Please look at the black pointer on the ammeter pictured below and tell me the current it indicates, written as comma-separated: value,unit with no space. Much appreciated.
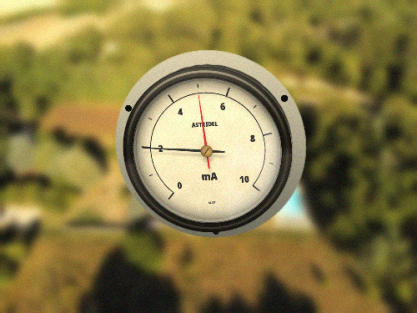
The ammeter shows 2,mA
